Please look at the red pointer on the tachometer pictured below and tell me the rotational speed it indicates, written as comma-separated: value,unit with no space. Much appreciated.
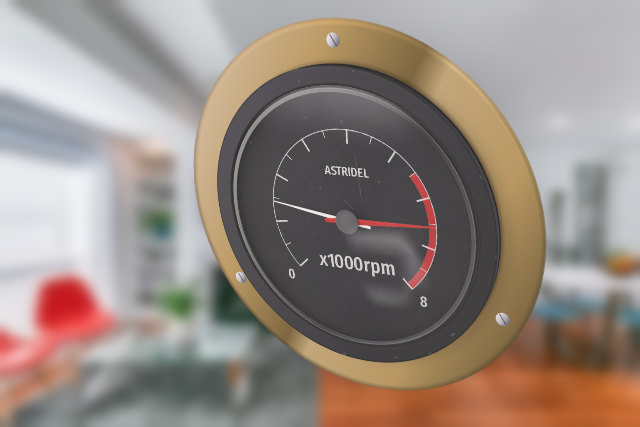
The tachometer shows 6500,rpm
